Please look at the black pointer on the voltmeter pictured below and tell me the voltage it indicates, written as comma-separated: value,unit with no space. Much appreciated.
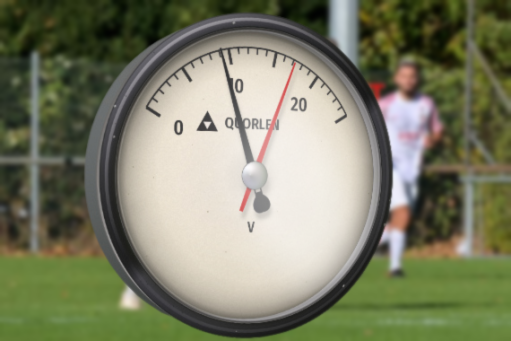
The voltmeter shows 9,V
